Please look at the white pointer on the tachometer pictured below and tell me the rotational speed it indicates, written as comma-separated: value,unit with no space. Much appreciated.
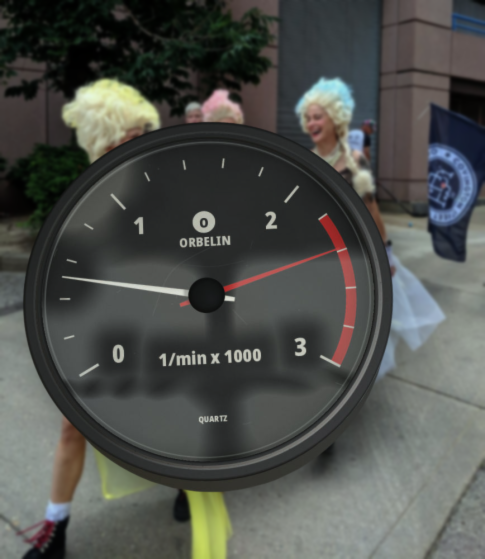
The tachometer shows 500,rpm
